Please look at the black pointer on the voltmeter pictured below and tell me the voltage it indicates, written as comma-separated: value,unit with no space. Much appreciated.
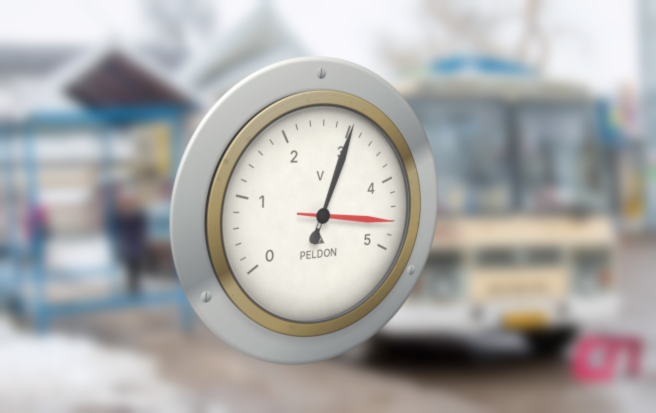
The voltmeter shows 3,V
